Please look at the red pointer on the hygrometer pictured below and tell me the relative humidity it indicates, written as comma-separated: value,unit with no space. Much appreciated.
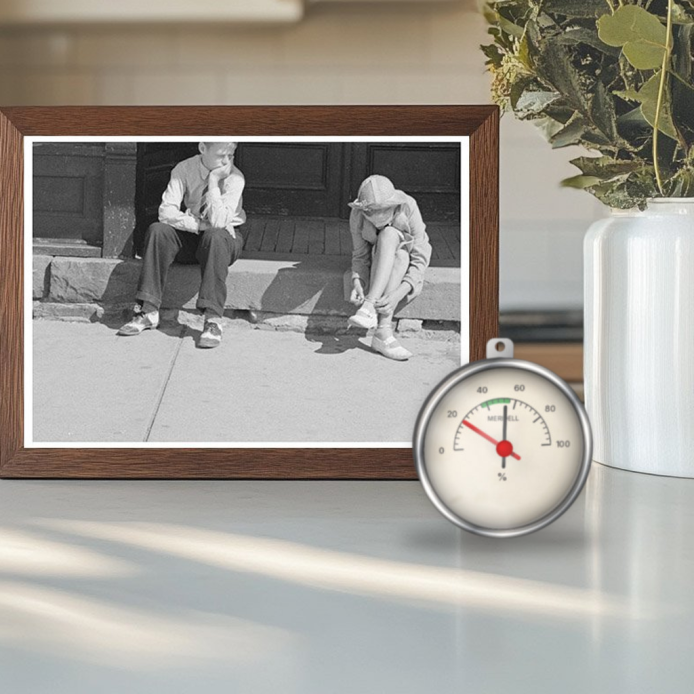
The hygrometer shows 20,%
